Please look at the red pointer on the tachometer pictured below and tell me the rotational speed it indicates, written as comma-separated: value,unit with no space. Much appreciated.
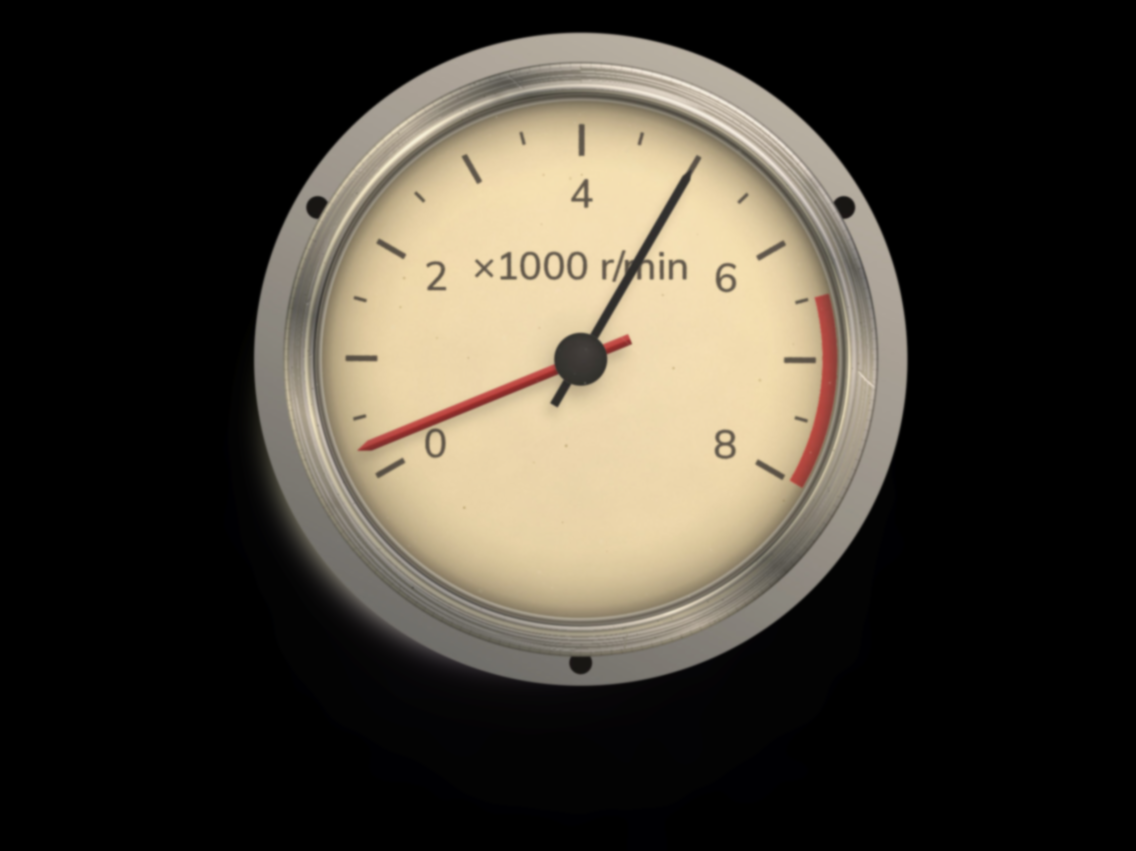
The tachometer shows 250,rpm
